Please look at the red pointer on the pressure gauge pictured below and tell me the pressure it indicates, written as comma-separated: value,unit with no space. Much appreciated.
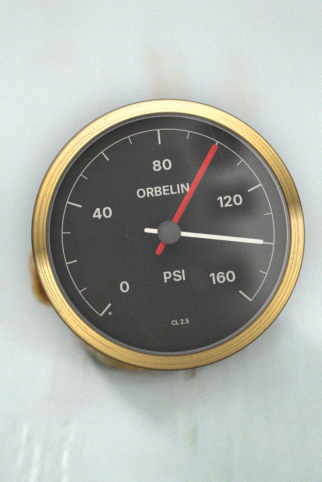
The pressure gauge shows 100,psi
